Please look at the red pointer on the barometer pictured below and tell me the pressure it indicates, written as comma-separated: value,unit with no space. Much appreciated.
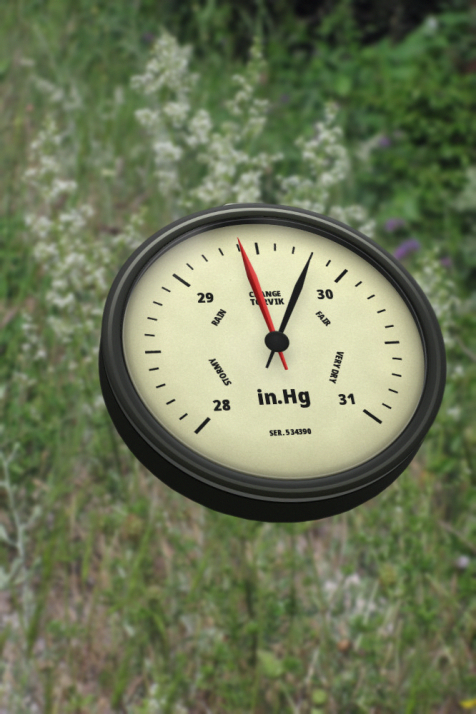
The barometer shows 29.4,inHg
